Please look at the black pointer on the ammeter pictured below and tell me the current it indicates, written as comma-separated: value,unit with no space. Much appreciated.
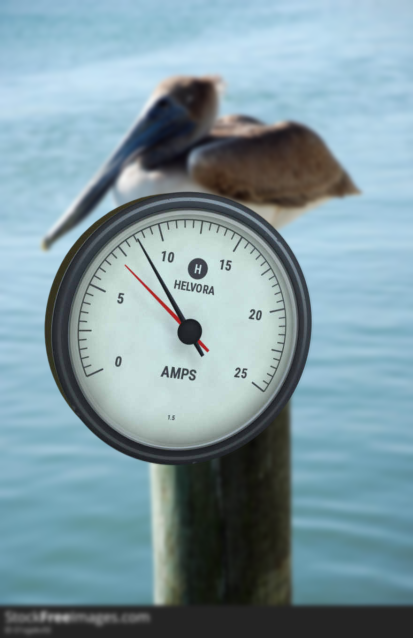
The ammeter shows 8.5,A
